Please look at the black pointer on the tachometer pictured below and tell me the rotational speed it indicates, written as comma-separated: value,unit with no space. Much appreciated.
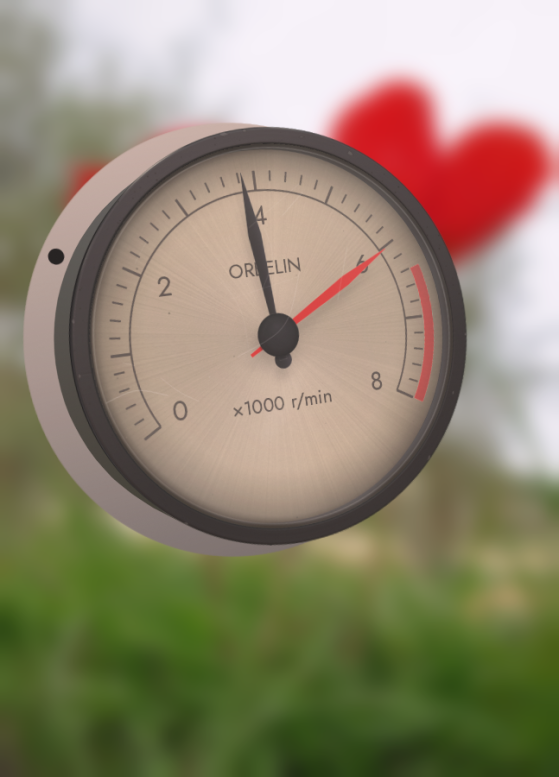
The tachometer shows 3800,rpm
